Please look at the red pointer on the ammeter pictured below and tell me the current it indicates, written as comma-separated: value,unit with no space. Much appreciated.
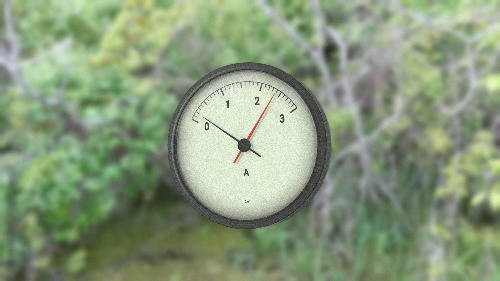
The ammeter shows 2.4,A
